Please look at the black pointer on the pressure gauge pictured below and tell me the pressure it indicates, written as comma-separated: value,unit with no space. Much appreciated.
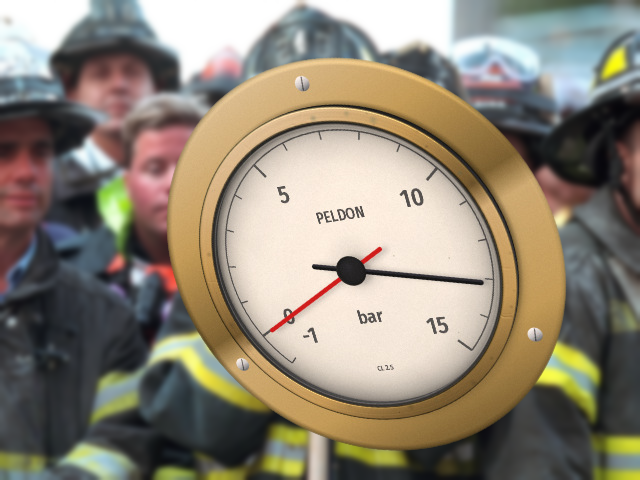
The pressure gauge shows 13,bar
